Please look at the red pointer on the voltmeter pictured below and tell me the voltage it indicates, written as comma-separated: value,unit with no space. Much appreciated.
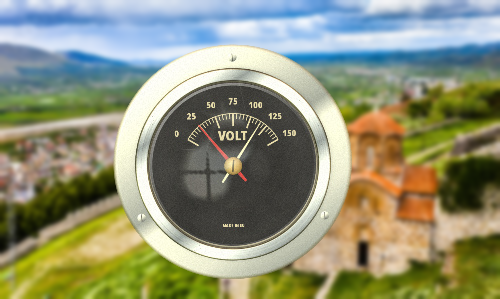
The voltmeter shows 25,V
